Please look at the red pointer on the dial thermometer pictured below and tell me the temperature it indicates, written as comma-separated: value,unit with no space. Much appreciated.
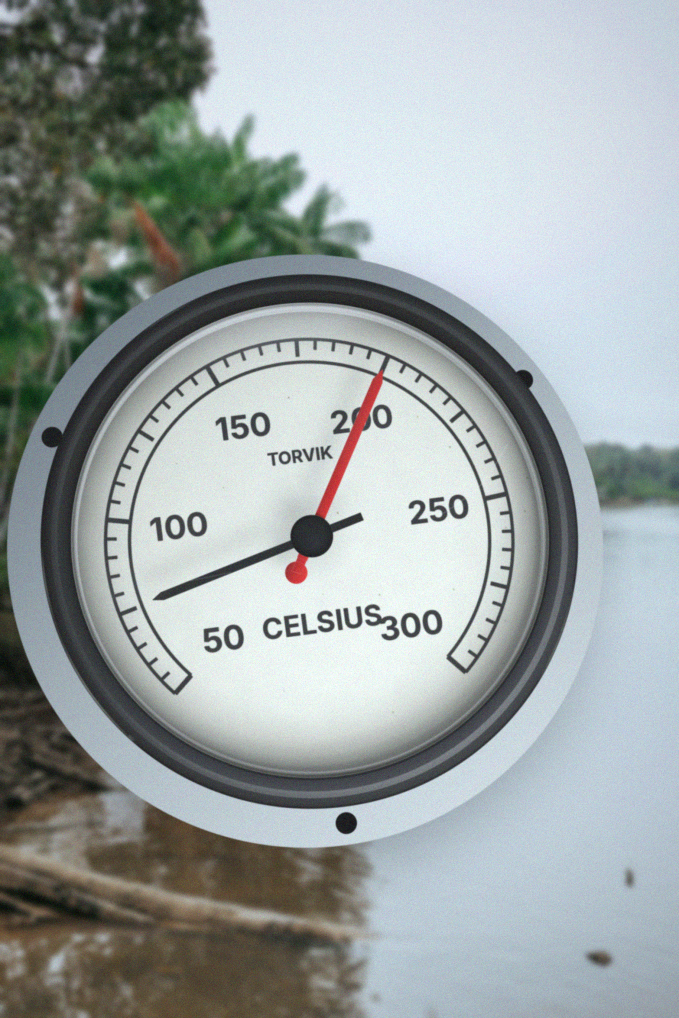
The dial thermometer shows 200,°C
